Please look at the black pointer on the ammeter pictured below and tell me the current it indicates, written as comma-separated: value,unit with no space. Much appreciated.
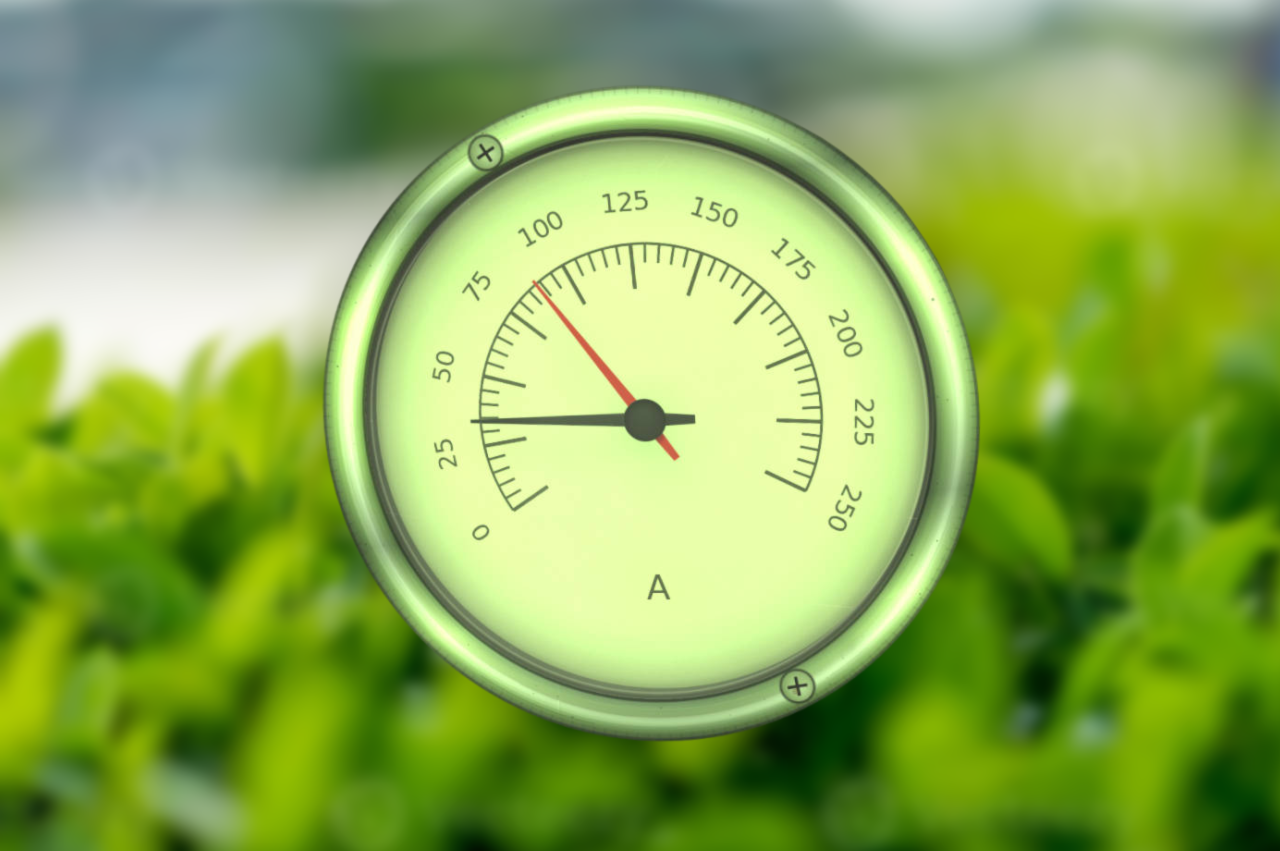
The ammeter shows 35,A
